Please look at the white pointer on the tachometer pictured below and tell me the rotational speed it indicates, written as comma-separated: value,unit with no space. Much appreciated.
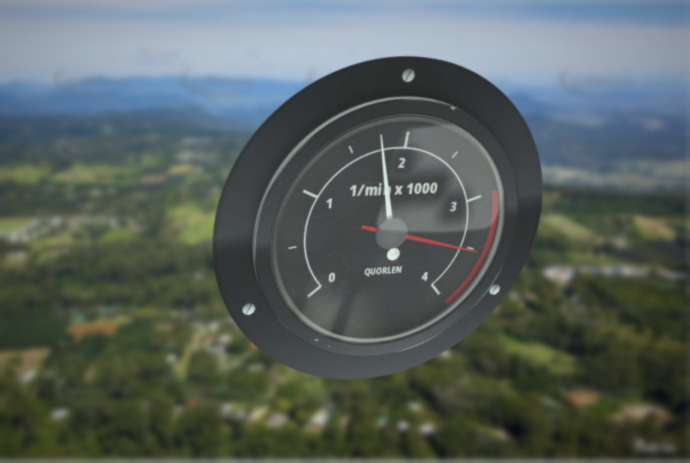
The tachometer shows 1750,rpm
